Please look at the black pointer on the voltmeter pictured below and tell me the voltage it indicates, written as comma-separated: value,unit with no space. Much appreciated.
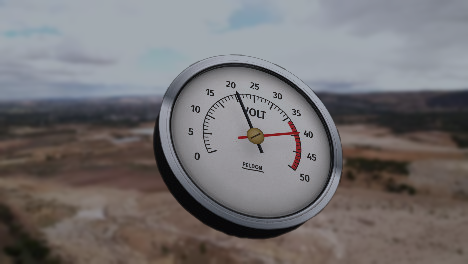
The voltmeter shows 20,V
